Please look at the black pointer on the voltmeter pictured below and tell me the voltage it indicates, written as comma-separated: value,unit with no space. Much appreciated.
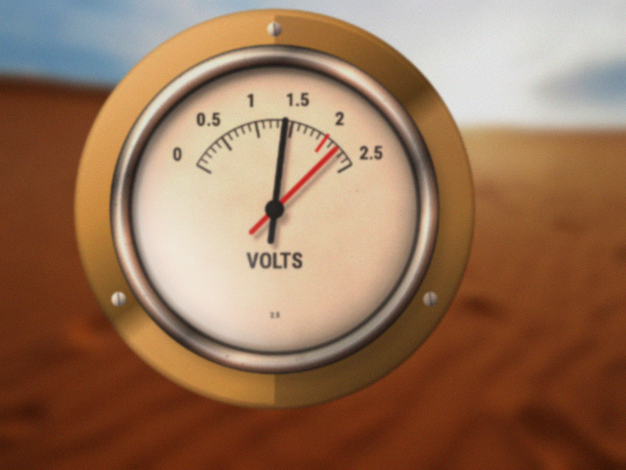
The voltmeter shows 1.4,V
